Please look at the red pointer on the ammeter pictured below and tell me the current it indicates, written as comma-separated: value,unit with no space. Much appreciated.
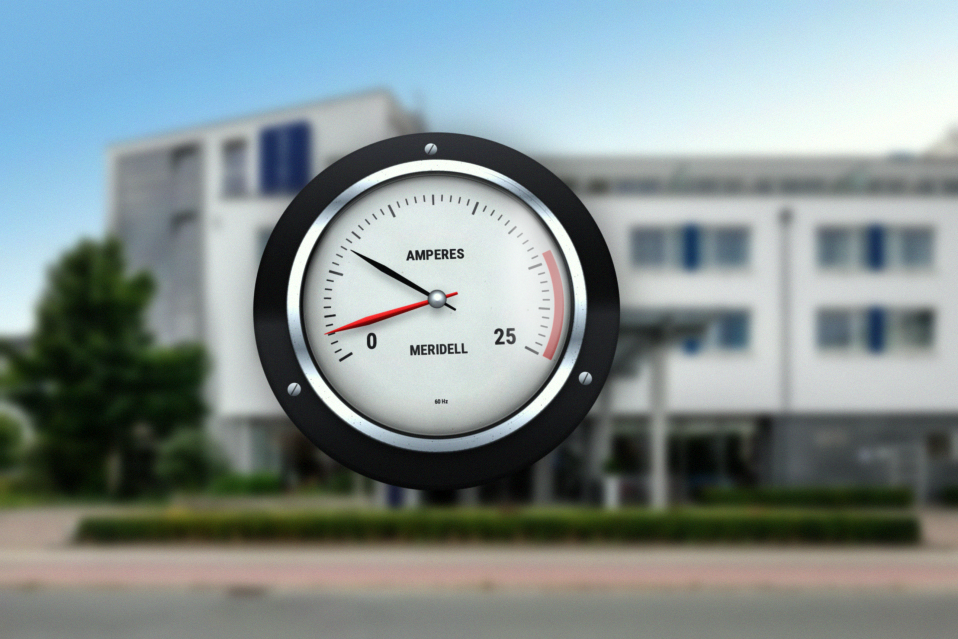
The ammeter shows 1.5,A
